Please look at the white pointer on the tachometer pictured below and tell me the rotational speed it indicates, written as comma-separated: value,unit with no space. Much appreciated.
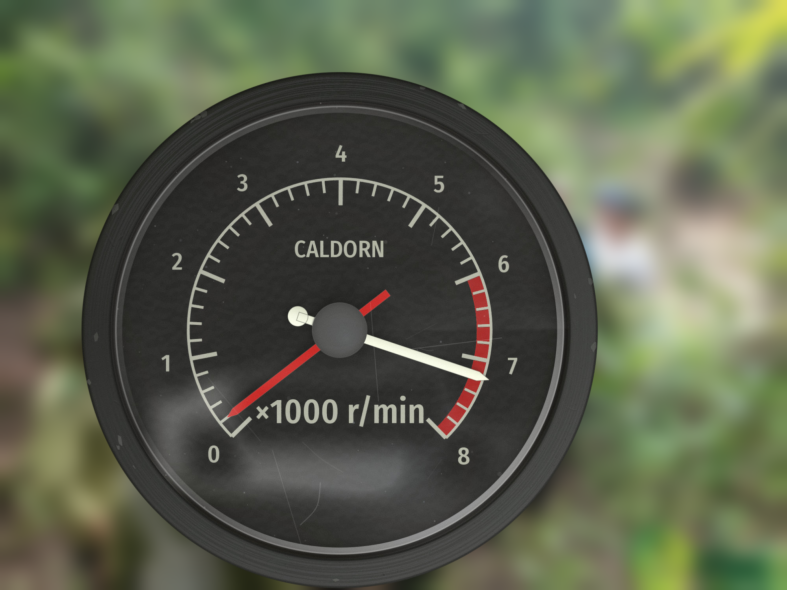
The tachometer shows 7200,rpm
